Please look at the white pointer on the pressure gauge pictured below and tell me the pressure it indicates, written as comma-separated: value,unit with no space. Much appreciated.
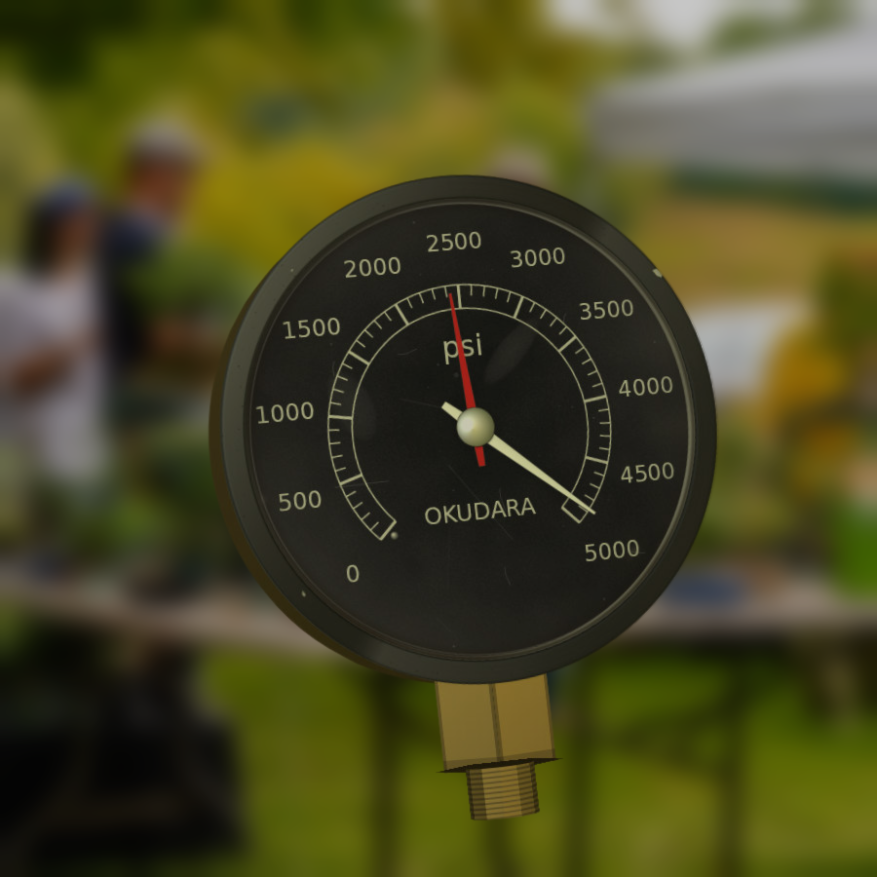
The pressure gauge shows 4900,psi
